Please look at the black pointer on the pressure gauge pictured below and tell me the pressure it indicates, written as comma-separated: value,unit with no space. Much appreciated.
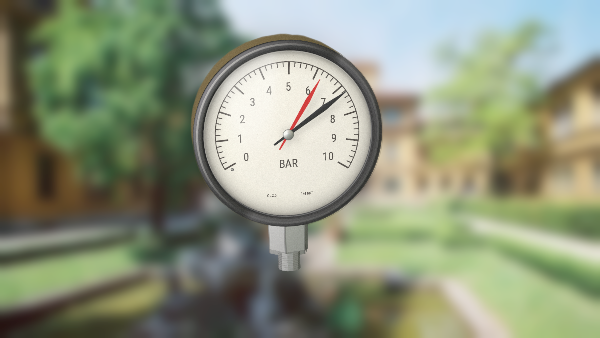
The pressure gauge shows 7.2,bar
